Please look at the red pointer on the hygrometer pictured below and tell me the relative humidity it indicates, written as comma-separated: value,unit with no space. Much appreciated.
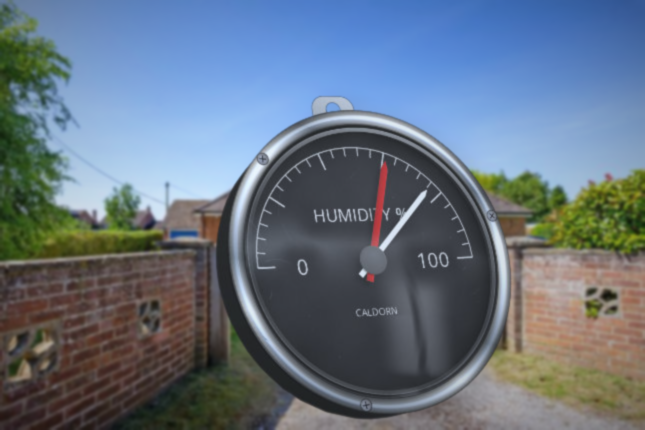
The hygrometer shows 60,%
